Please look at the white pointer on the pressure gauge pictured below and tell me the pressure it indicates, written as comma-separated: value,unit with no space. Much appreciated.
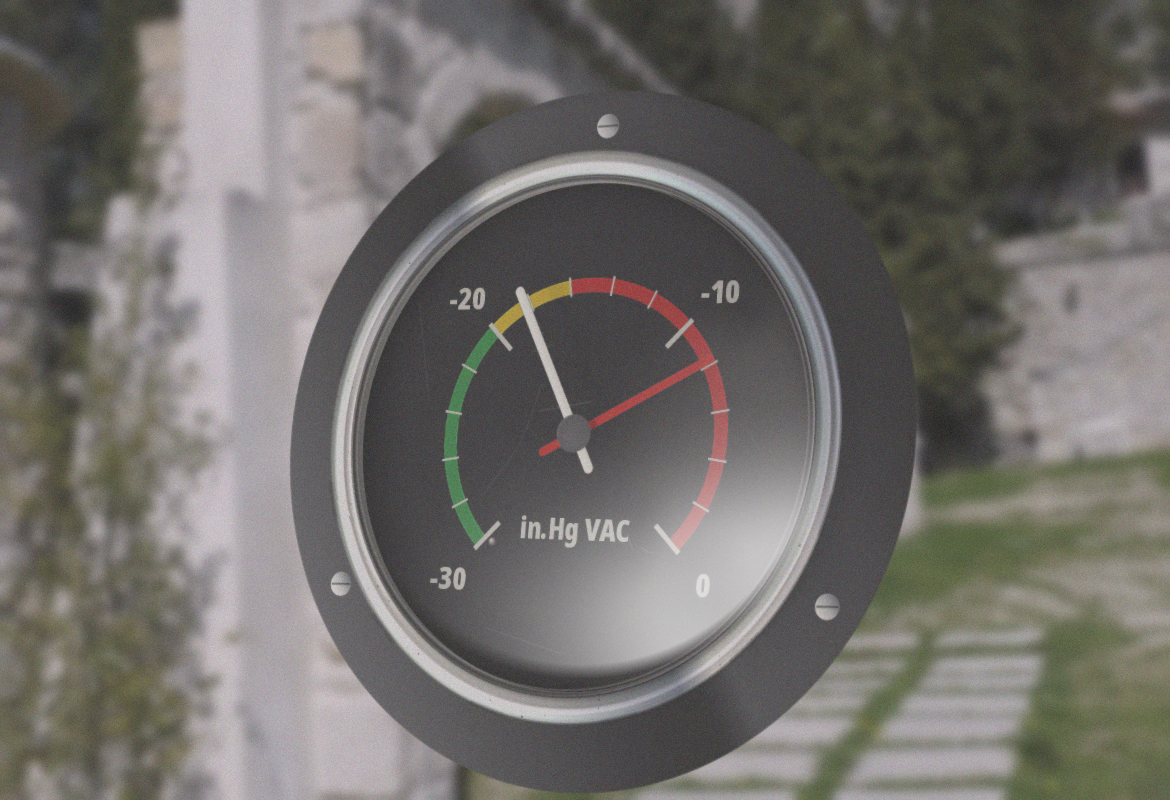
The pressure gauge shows -18,inHg
